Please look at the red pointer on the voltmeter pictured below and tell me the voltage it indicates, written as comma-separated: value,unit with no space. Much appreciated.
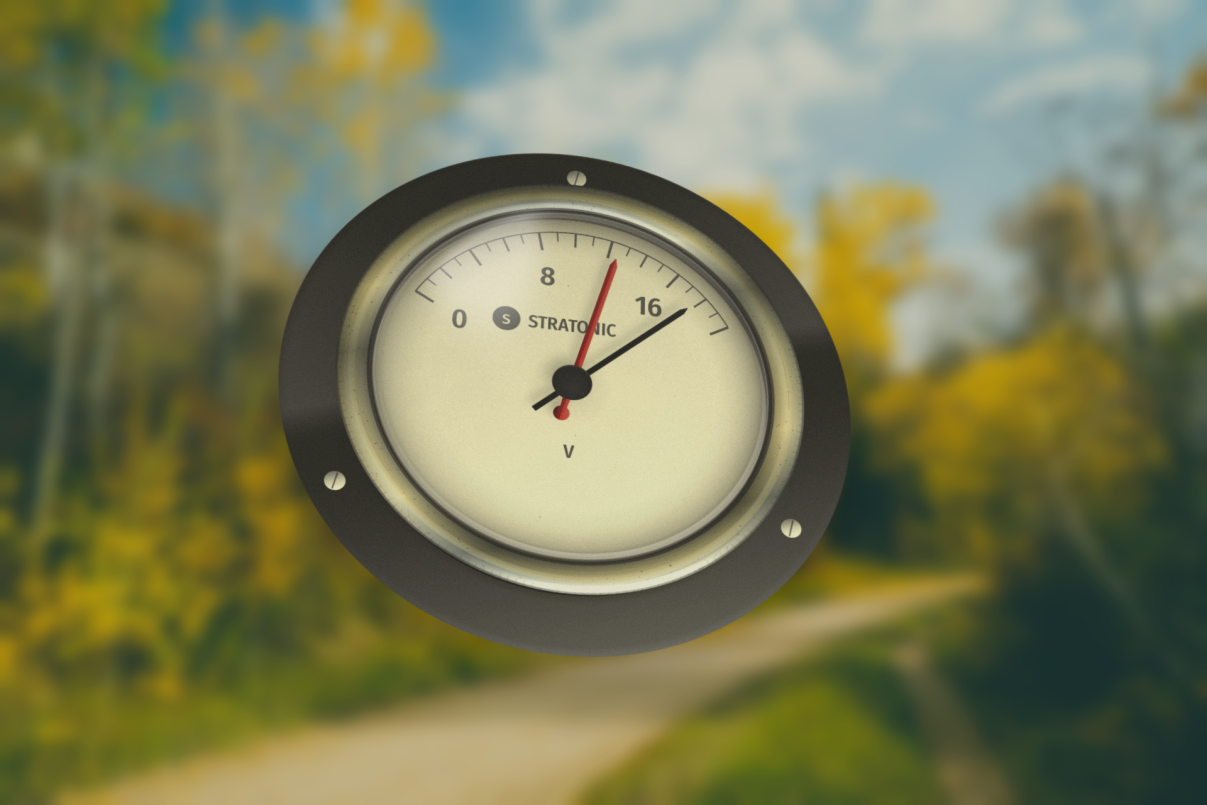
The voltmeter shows 12.5,V
